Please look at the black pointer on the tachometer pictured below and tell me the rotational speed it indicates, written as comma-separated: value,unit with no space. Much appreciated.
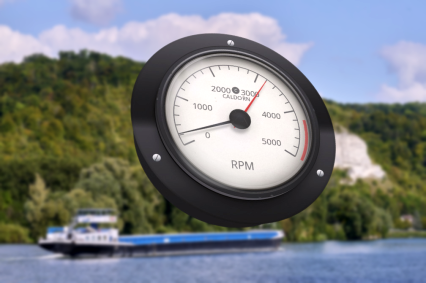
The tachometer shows 200,rpm
